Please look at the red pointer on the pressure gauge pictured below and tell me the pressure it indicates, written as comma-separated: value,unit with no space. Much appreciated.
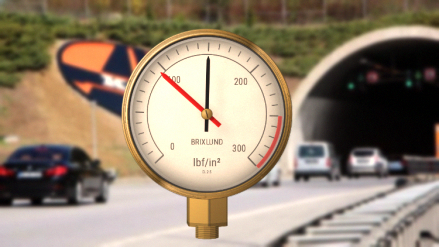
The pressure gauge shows 95,psi
